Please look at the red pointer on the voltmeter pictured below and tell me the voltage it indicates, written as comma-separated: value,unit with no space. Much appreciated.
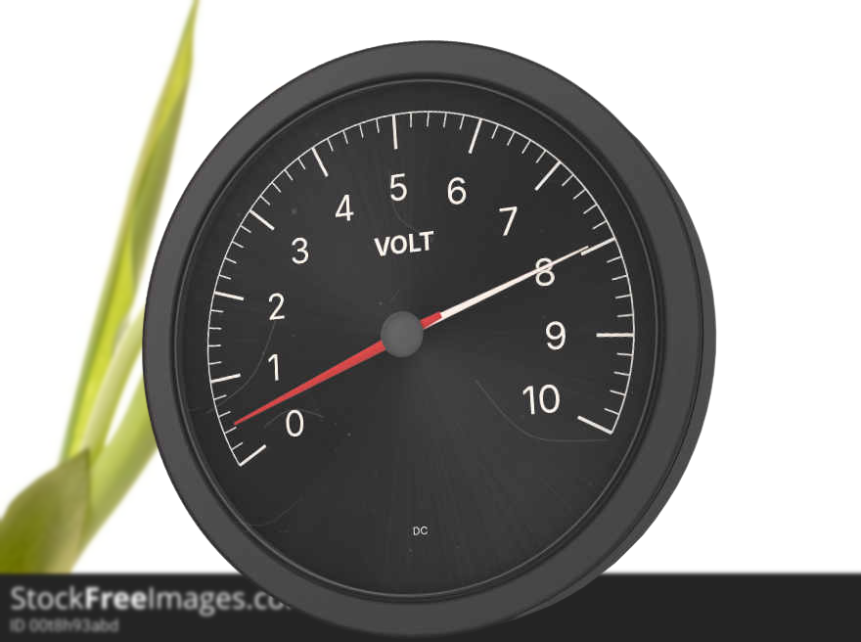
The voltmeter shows 0.4,V
